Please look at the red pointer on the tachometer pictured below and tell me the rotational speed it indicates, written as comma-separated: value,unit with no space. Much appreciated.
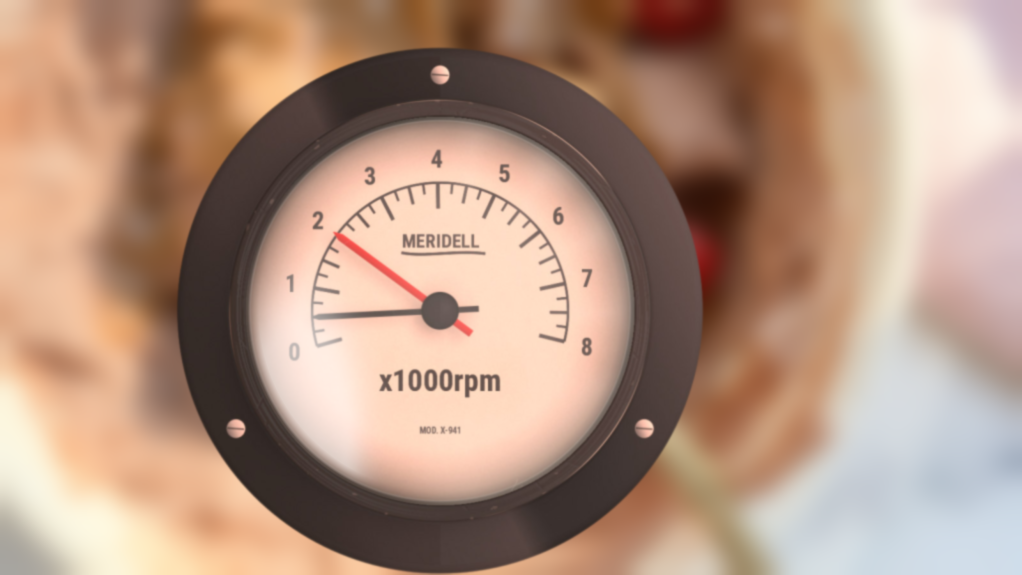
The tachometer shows 2000,rpm
